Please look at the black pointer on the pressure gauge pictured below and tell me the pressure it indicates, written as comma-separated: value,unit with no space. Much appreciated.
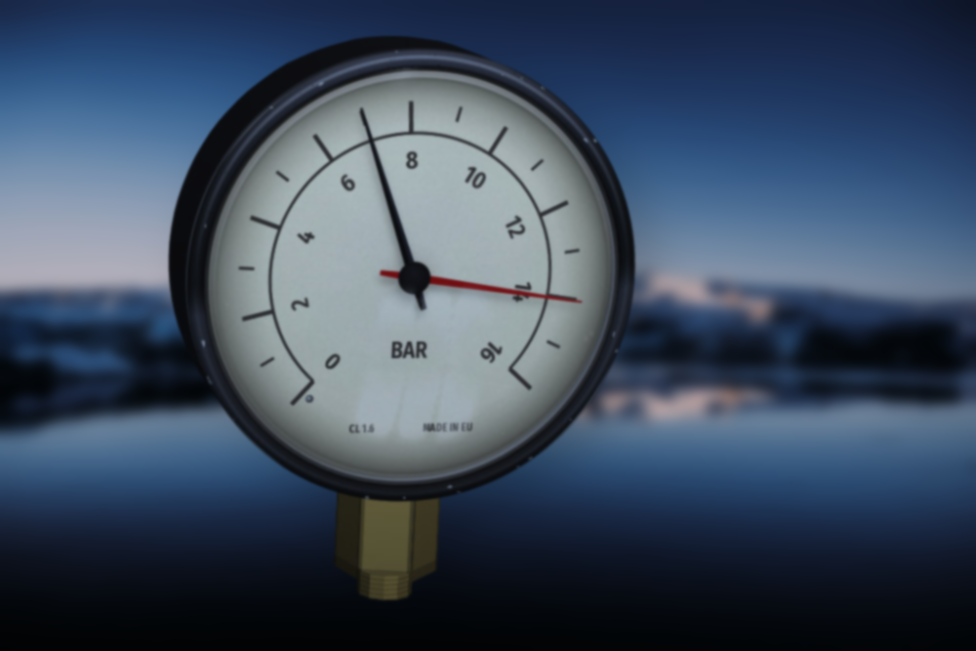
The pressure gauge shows 7,bar
